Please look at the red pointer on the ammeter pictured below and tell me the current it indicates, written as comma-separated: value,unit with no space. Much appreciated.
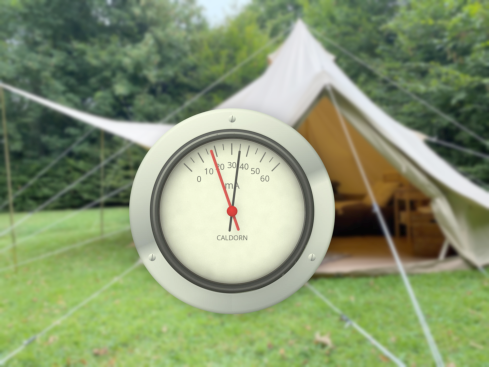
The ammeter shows 17.5,mA
